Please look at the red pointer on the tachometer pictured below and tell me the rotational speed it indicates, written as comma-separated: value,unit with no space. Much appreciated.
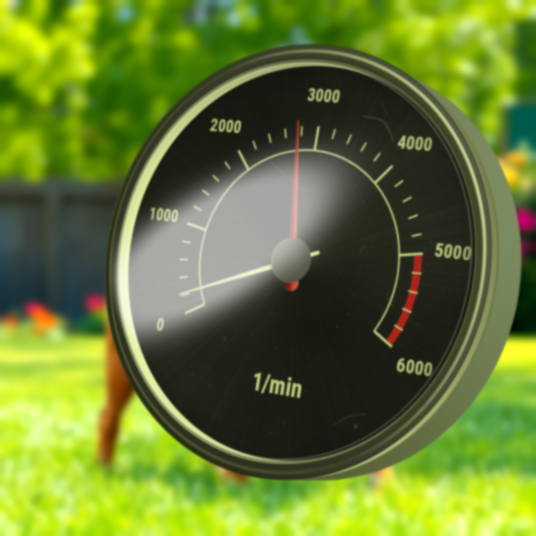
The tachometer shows 2800,rpm
